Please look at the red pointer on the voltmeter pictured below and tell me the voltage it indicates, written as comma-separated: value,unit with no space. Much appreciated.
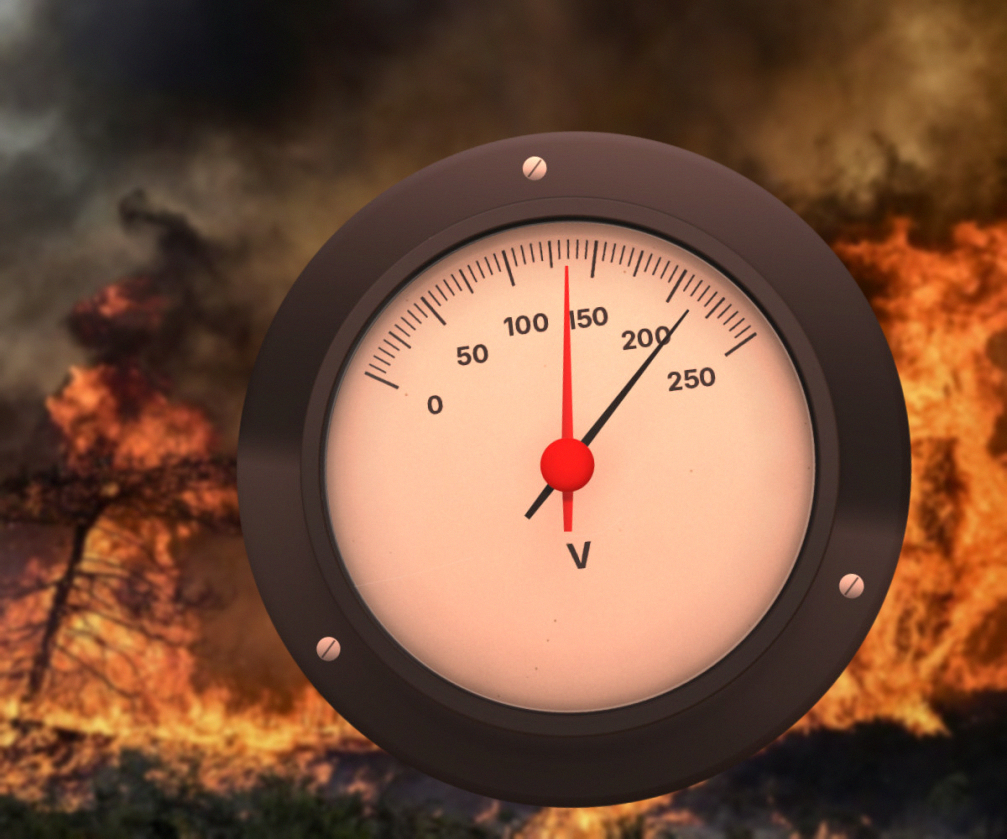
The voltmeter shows 135,V
